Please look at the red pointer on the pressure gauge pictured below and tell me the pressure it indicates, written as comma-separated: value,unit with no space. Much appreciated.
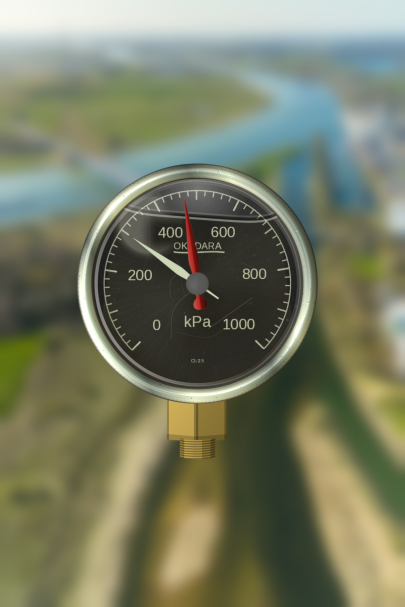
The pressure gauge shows 470,kPa
